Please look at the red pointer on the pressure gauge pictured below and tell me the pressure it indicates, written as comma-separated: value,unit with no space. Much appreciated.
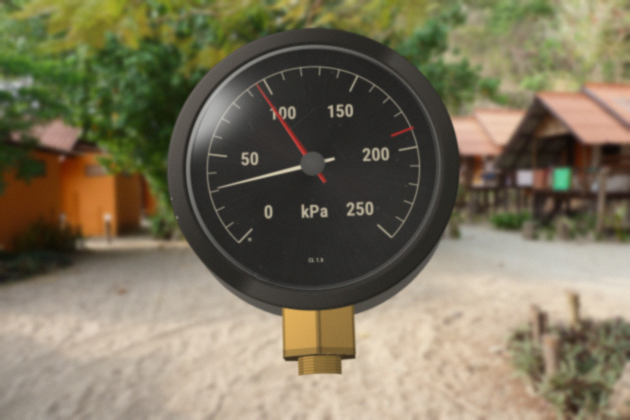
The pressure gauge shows 95,kPa
